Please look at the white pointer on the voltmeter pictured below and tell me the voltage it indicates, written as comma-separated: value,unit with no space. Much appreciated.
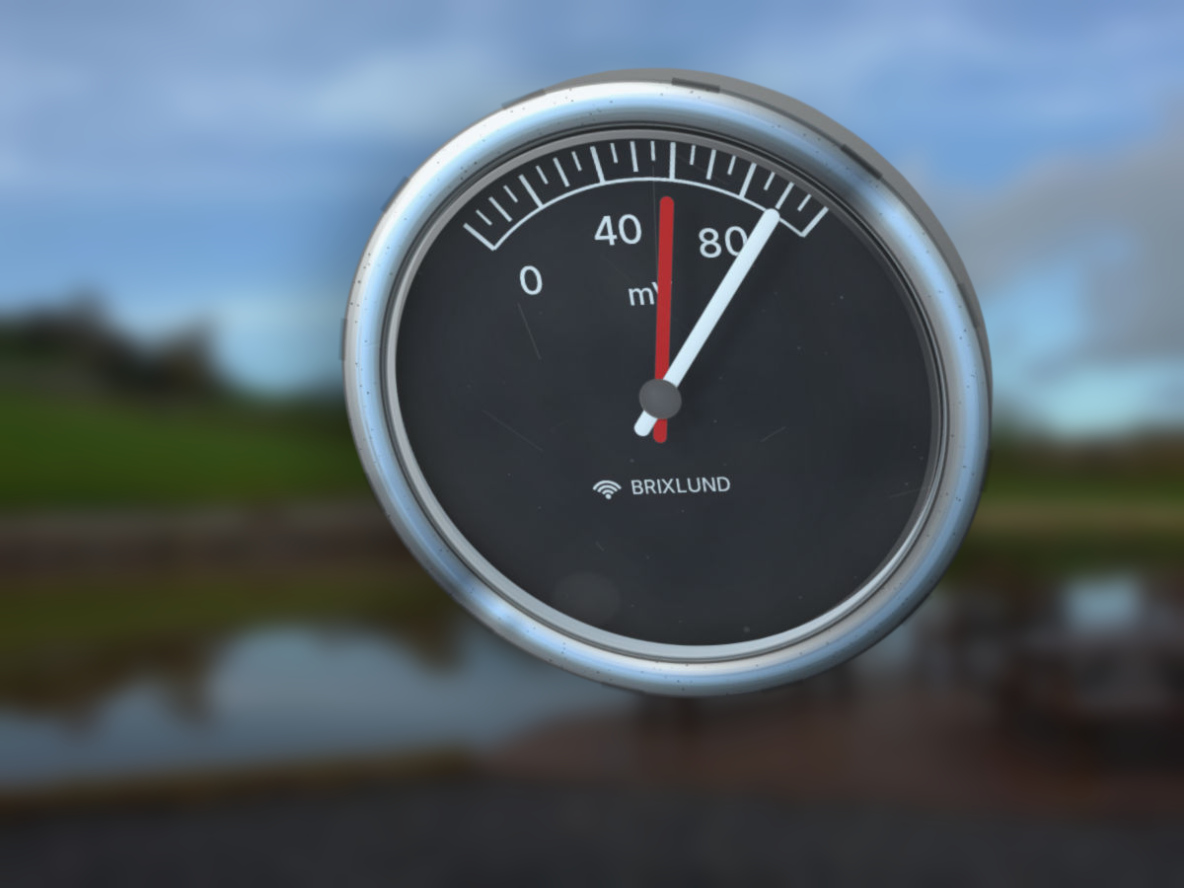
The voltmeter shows 90,mV
